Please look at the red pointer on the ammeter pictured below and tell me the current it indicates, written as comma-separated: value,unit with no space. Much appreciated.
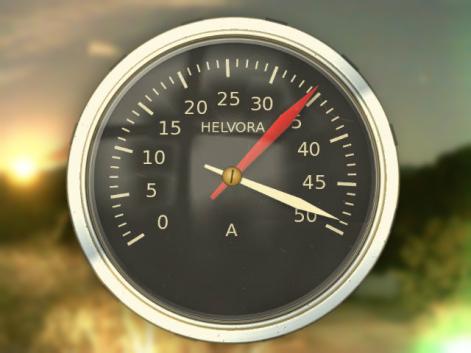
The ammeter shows 34.5,A
